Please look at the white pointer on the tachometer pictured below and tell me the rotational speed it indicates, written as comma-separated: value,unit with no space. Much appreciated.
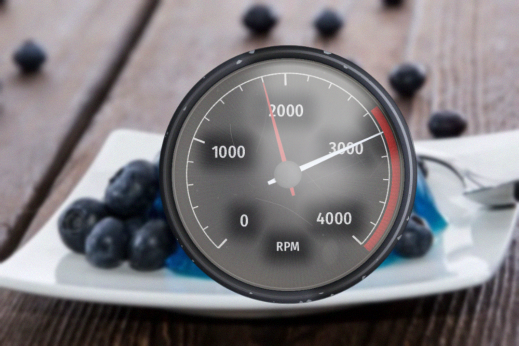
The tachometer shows 3000,rpm
